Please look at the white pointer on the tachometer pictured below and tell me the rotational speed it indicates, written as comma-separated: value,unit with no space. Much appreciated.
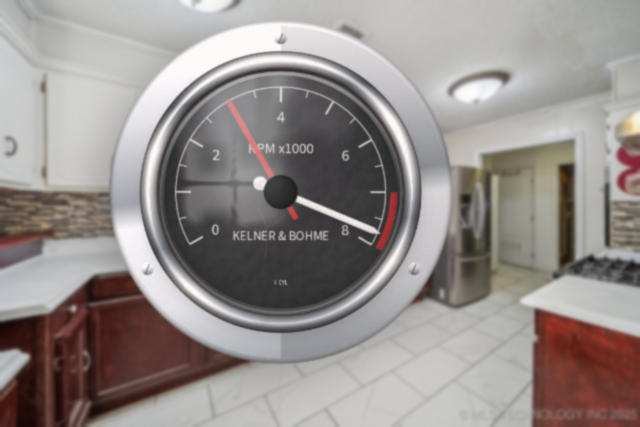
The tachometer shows 7750,rpm
